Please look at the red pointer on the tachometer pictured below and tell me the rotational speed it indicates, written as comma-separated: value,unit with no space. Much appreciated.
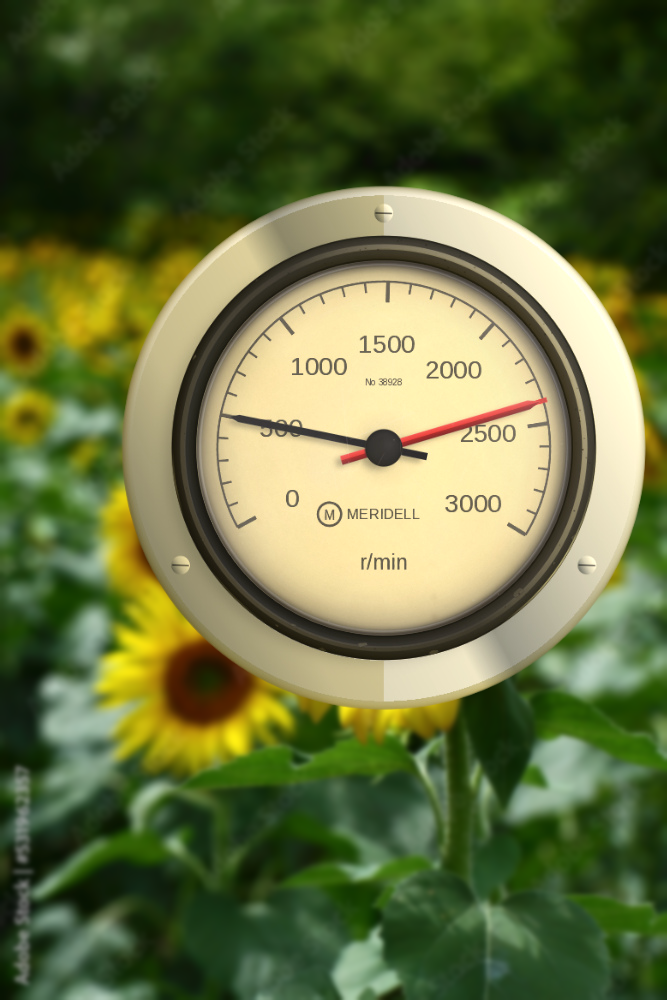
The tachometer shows 2400,rpm
